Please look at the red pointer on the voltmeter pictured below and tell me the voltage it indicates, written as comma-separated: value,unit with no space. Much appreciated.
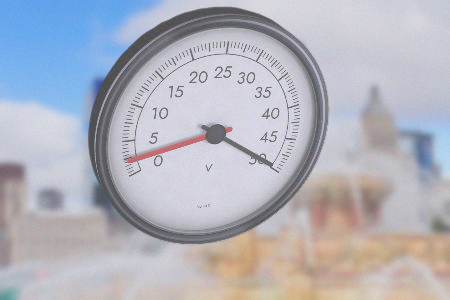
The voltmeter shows 2.5,V
